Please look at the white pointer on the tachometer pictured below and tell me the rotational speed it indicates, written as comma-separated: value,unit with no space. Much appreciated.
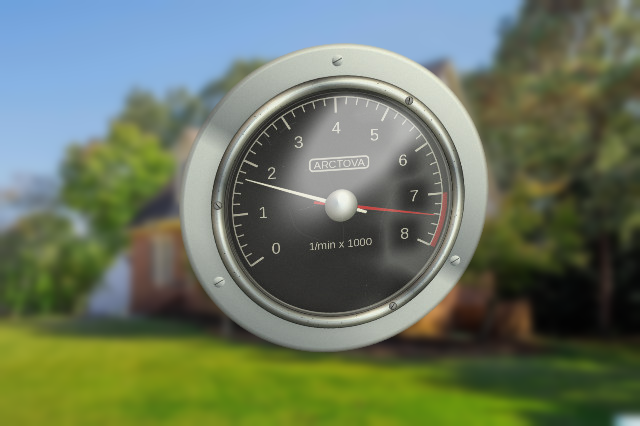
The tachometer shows 1700,rpm
